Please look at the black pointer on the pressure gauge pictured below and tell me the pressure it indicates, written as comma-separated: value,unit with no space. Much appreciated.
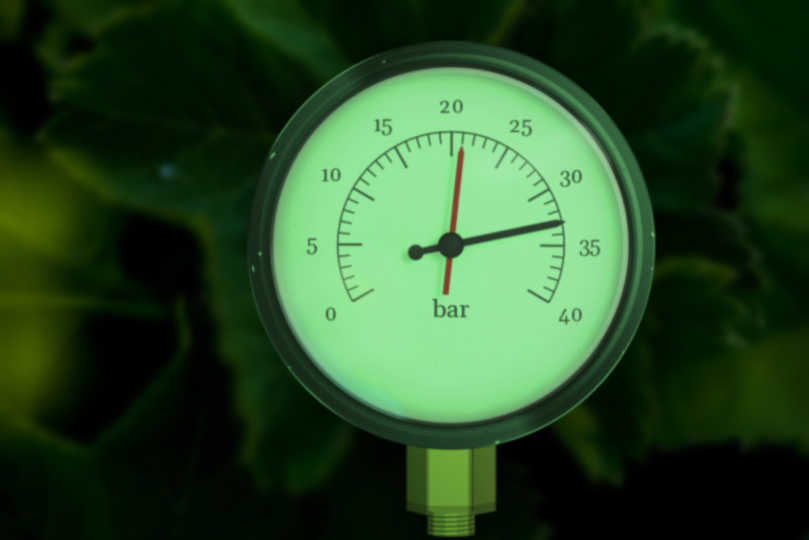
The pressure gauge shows 33,bar
